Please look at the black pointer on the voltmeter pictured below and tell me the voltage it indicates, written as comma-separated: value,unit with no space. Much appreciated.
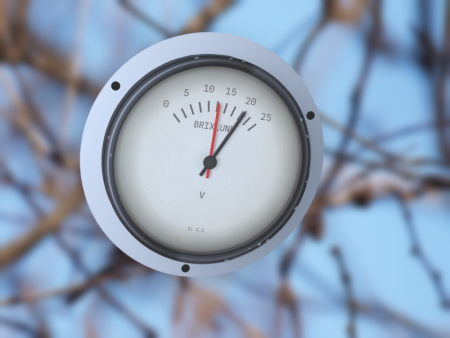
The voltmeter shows 20,V
